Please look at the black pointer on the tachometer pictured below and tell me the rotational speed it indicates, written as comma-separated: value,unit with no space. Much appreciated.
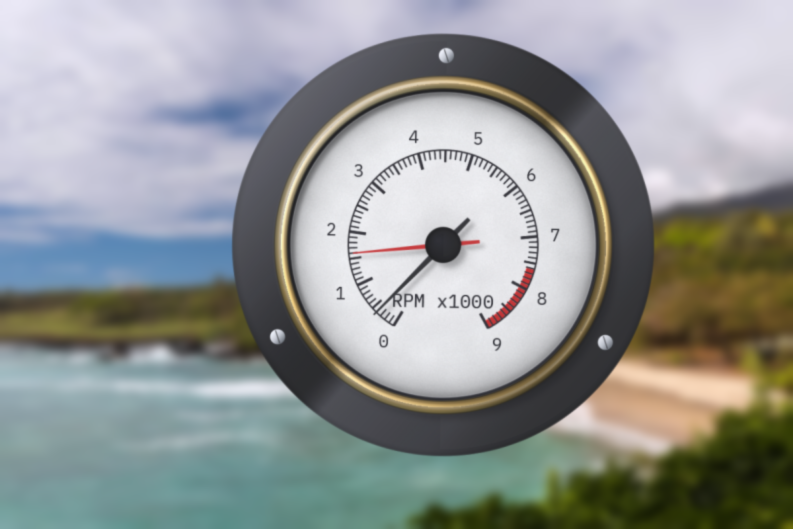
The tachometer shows 400,rpm
